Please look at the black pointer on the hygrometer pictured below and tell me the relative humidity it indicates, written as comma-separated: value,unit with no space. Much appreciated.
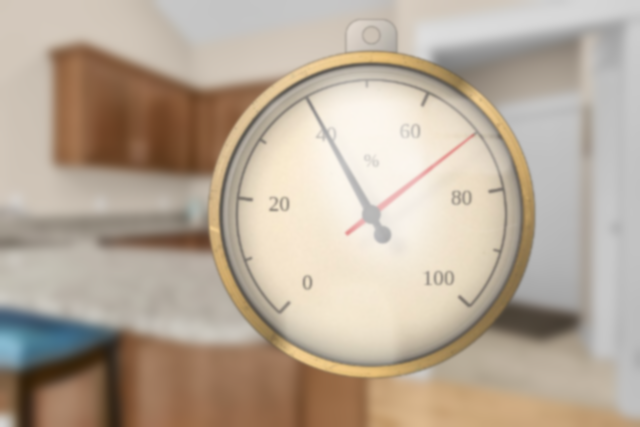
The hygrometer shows 40,%
